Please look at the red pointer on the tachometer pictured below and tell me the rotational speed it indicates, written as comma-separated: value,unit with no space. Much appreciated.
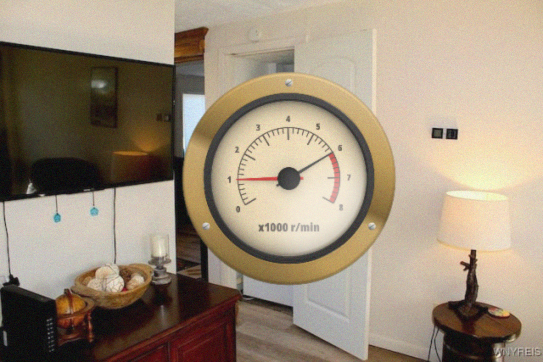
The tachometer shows 1000,rpm
